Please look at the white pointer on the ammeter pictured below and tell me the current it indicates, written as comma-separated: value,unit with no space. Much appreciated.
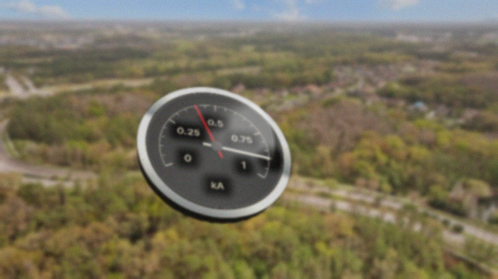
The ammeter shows 0.9,kA
